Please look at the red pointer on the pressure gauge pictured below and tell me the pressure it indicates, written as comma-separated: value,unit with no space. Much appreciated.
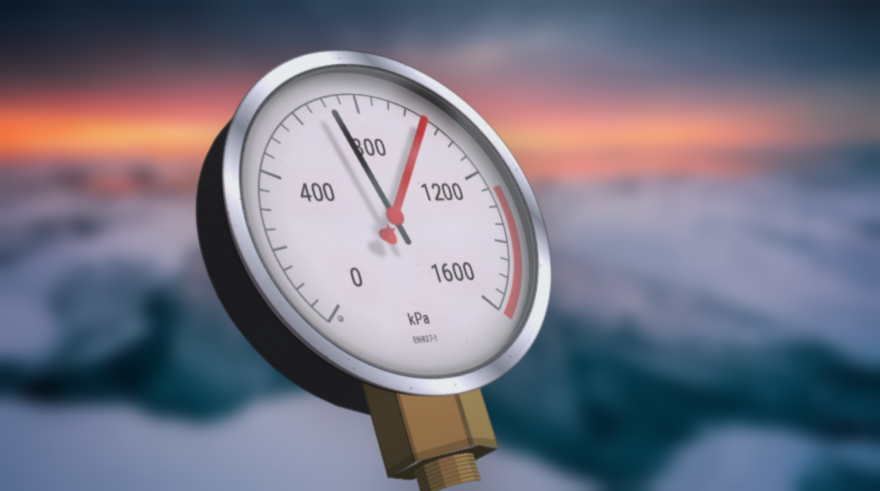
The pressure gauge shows 1000,kPa
